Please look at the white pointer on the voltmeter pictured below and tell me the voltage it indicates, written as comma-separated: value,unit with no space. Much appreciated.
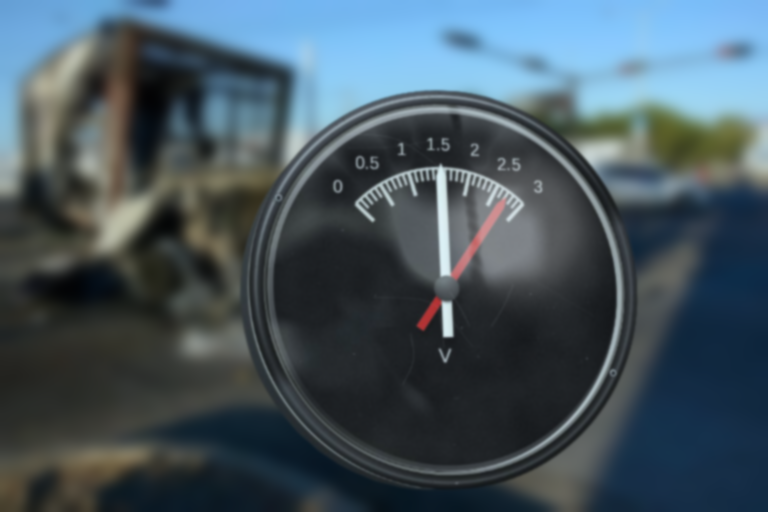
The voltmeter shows 1.5,V
